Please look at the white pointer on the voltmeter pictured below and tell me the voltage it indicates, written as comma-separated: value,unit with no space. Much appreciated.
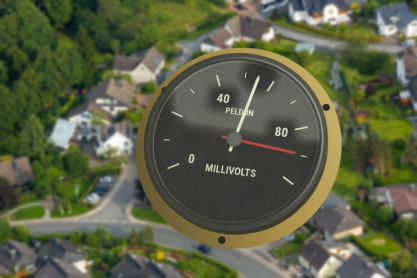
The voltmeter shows 55,mV
